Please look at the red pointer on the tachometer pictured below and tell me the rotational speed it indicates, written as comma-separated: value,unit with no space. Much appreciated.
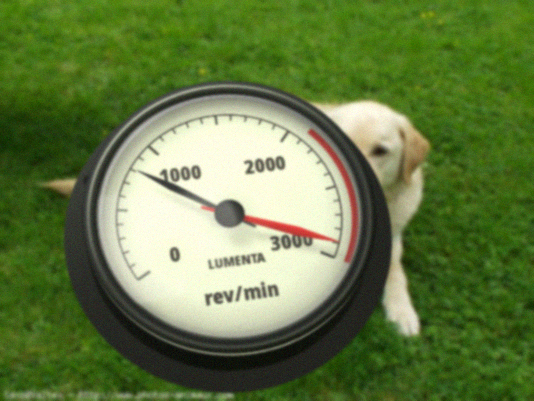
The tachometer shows 2900,rpm
